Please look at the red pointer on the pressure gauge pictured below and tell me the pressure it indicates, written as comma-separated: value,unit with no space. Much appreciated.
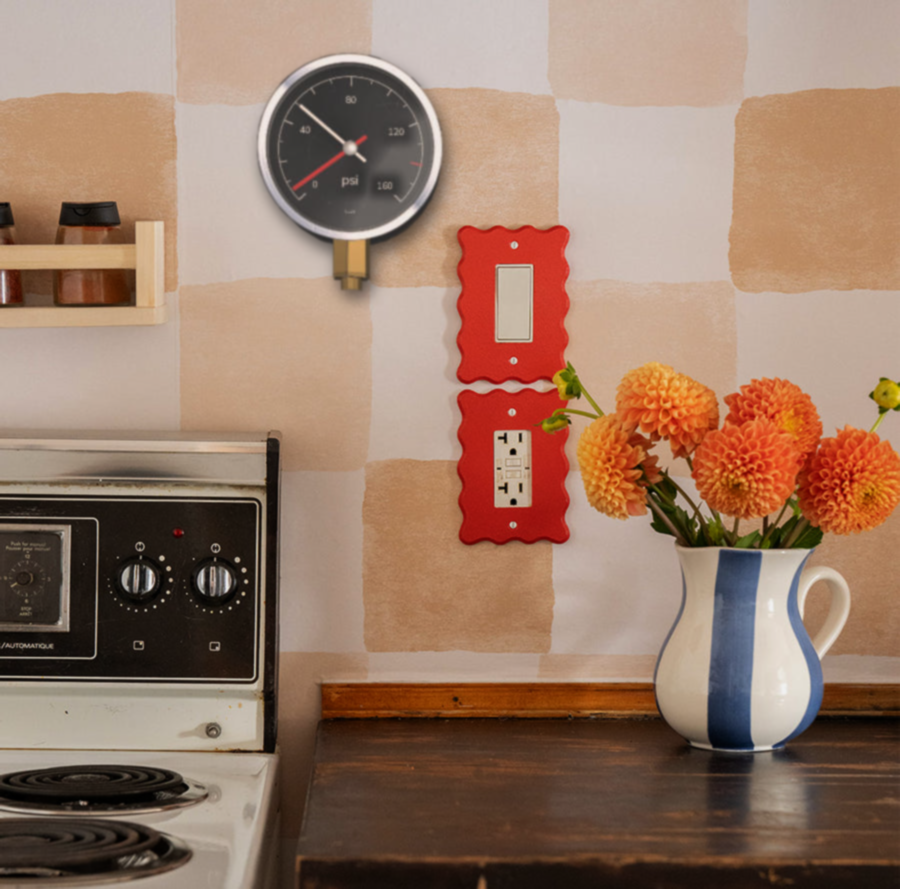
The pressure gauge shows 5,psi
